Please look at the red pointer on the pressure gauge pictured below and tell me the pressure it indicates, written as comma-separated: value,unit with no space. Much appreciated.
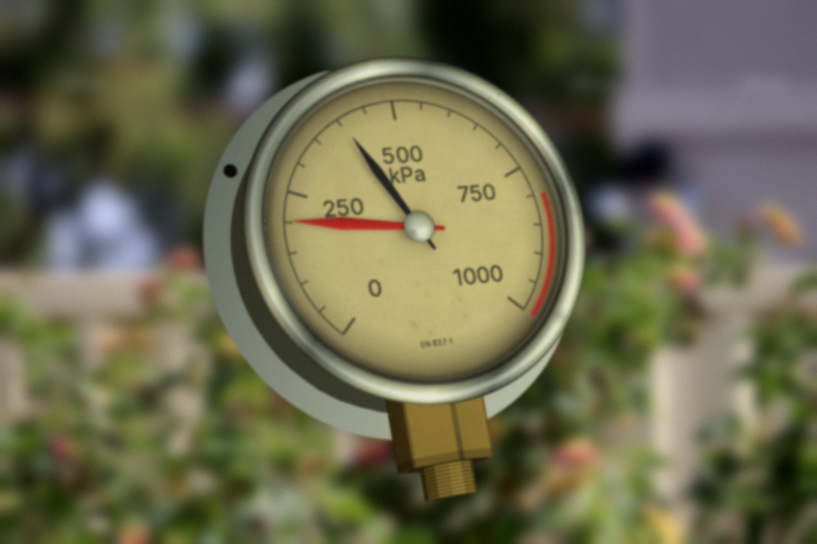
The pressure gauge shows 200,kPa
